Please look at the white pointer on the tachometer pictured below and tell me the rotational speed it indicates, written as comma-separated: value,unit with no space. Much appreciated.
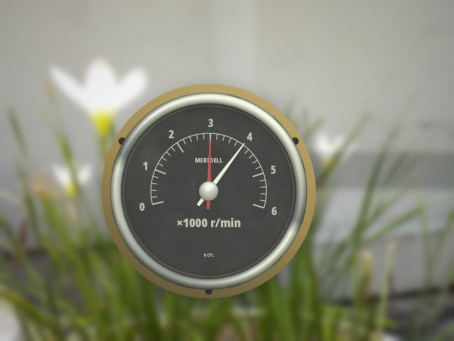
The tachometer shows 4000,rpm
